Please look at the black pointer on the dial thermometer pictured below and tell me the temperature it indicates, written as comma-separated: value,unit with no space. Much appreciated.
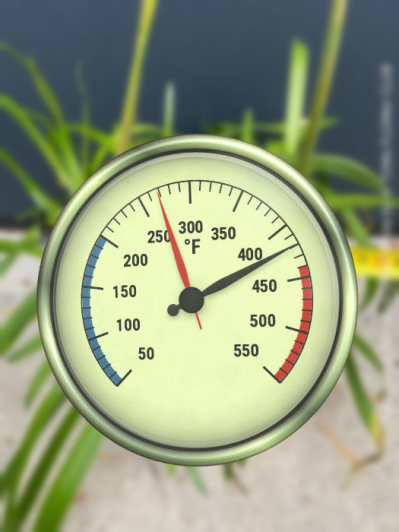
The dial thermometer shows 420,°F
